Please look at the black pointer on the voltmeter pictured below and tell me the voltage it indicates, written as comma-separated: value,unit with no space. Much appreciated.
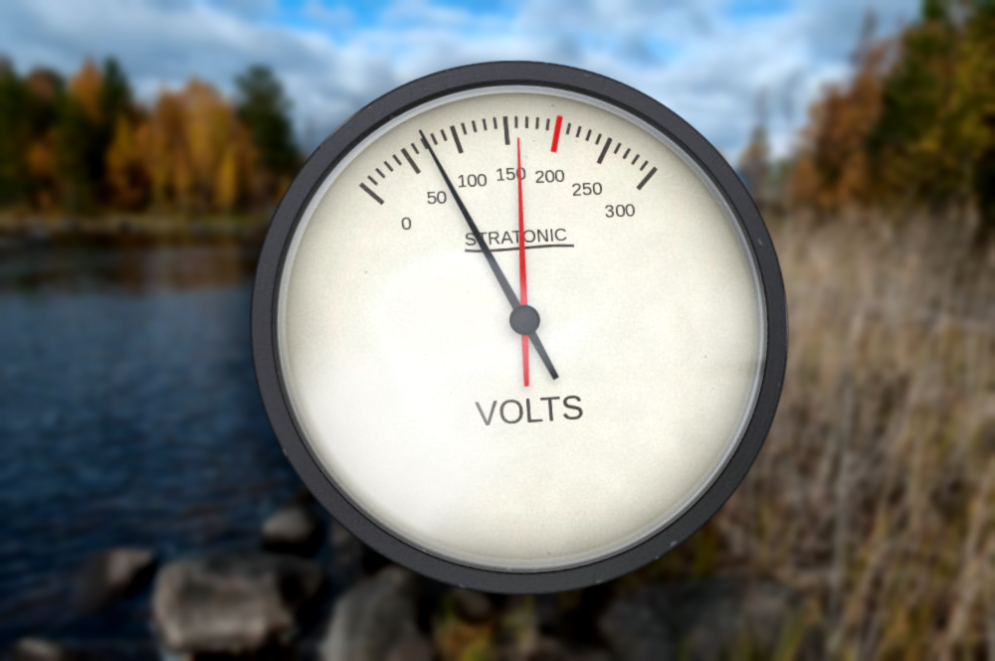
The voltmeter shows 70,V
